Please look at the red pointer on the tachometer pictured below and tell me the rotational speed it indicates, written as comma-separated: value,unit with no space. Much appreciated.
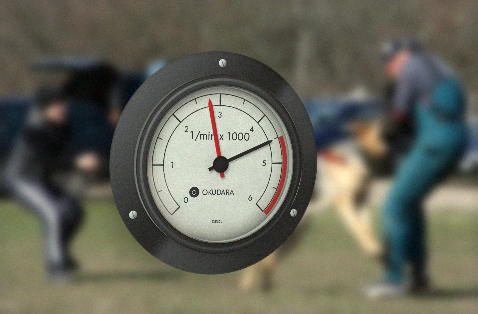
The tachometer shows 2750,rpm
